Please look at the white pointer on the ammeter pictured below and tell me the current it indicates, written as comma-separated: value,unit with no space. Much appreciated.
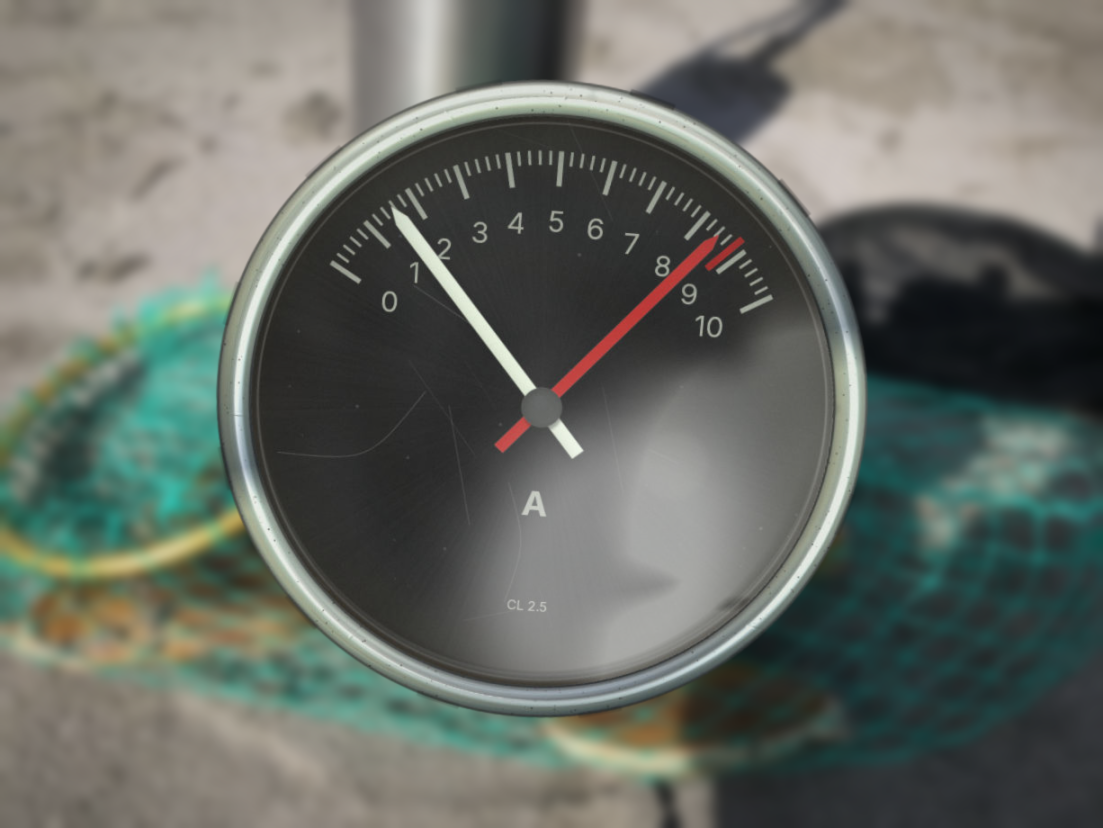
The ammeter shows 1.6,A
